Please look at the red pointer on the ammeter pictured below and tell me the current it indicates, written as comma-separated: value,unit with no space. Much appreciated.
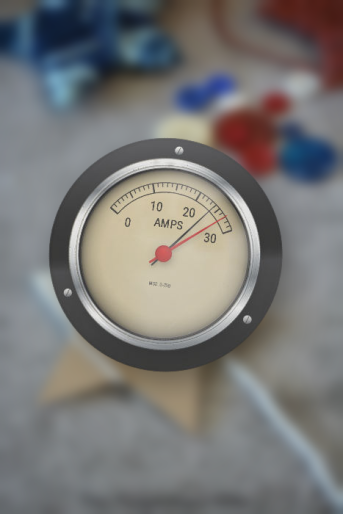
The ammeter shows 27,A
